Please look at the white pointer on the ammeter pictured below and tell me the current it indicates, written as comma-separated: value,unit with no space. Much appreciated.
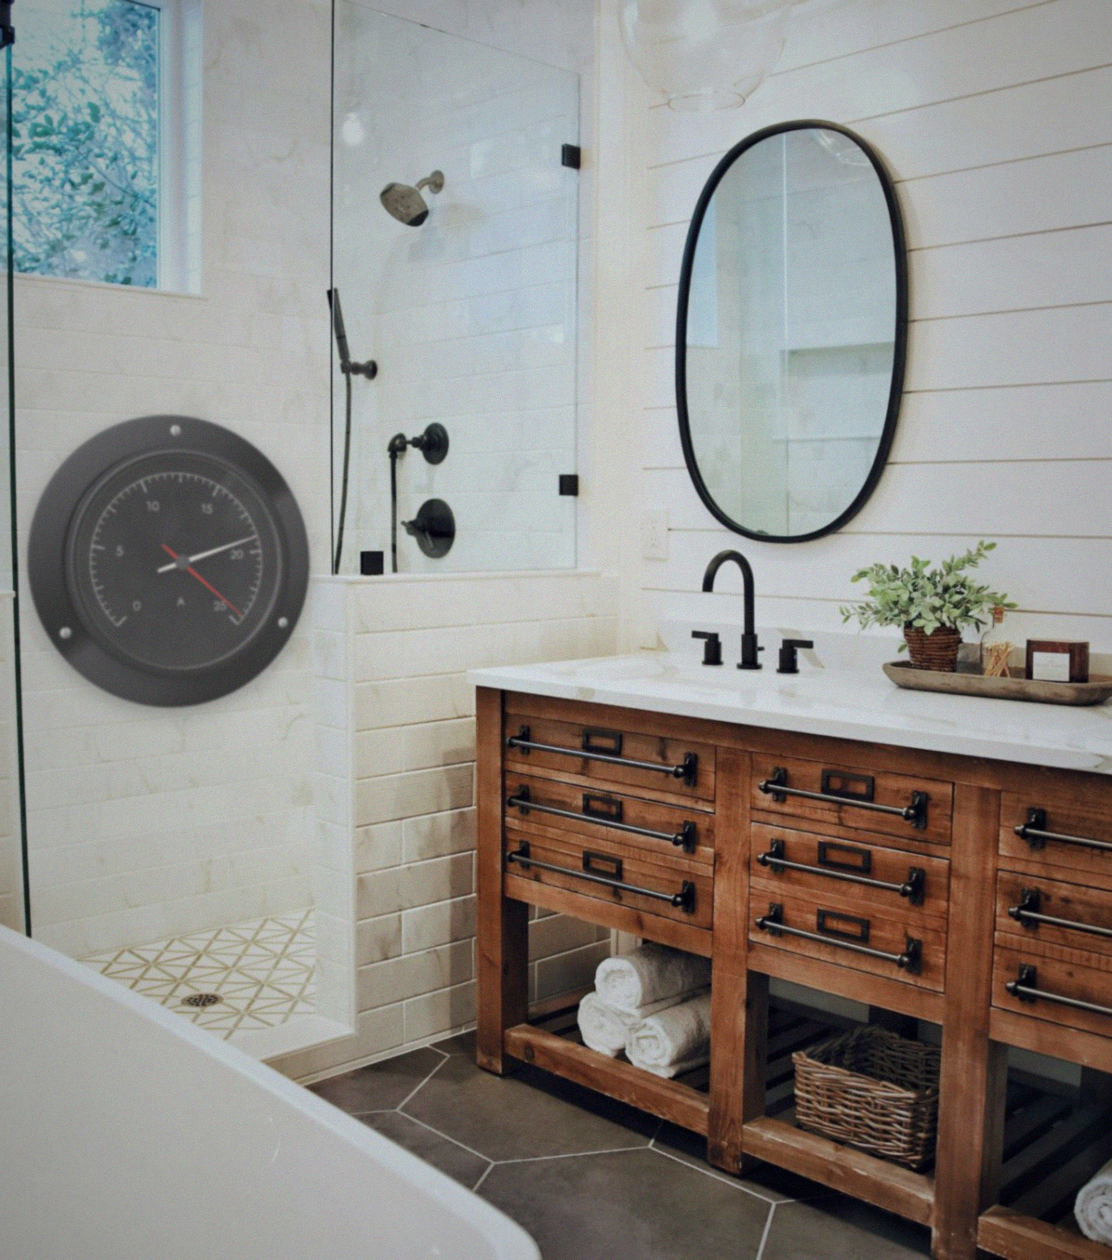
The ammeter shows 19,A
